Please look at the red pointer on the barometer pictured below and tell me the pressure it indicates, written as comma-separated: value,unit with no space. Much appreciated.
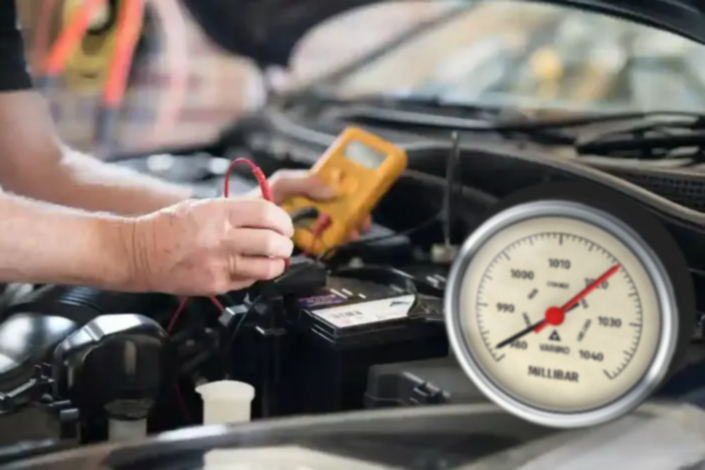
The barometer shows 1020,mbar
